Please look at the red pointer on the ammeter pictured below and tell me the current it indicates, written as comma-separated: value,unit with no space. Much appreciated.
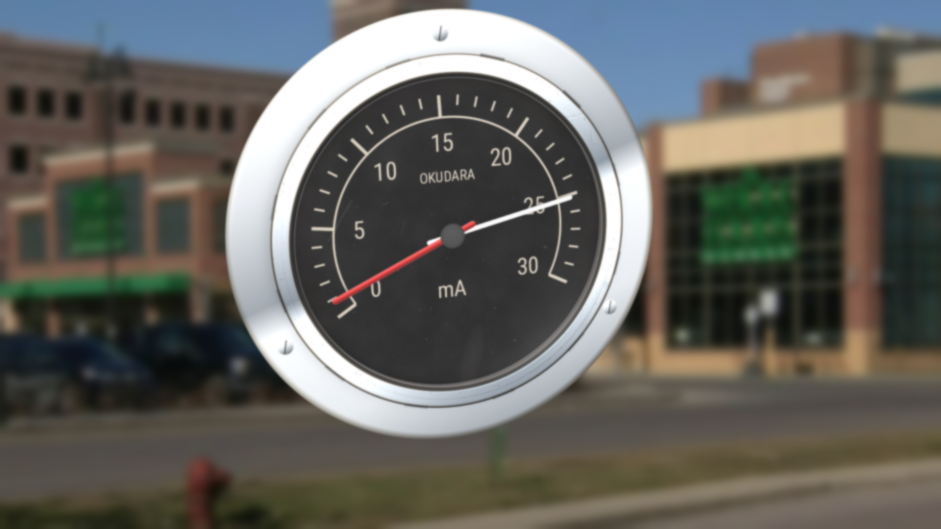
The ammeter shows 1,mA
